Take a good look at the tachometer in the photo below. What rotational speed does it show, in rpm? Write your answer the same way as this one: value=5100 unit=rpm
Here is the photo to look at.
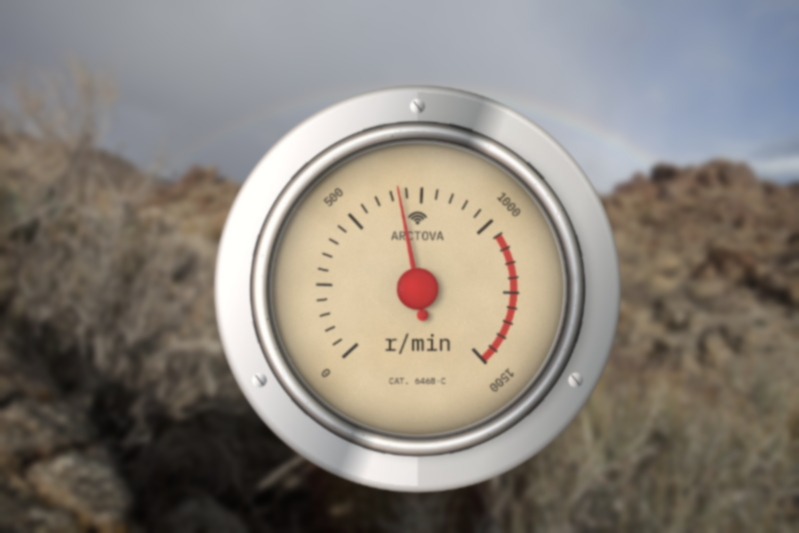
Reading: value=675 unit=rpm
